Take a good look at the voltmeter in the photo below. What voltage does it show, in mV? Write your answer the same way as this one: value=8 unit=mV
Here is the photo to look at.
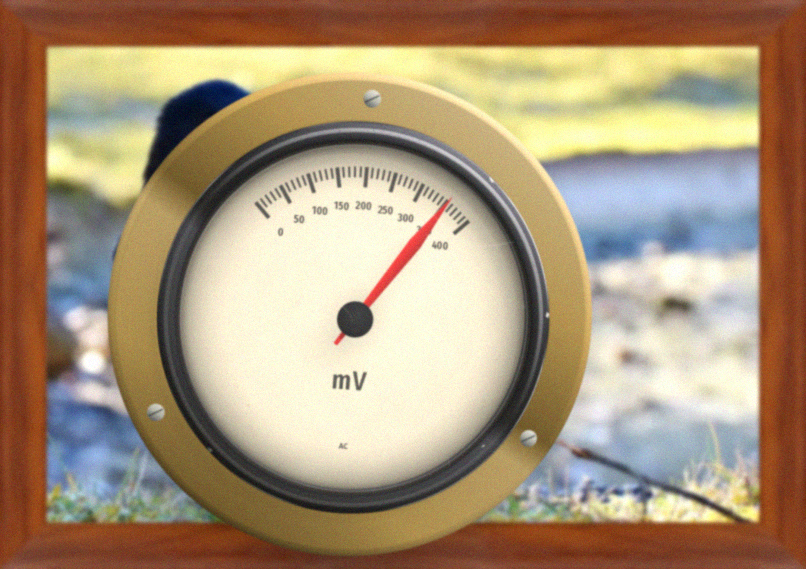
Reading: value=350 unit=mV
